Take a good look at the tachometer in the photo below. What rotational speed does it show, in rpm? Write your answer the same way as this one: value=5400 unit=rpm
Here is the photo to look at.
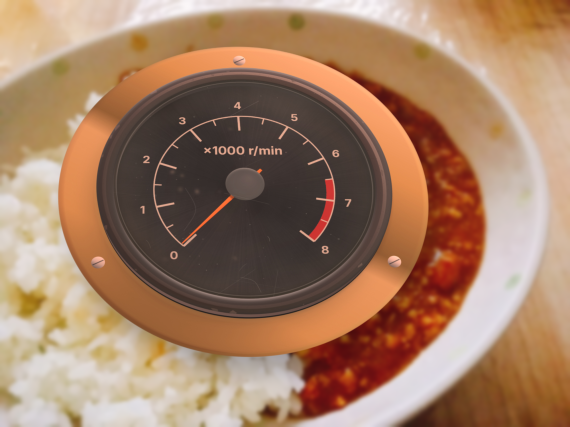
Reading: value=0 unit=rpm
